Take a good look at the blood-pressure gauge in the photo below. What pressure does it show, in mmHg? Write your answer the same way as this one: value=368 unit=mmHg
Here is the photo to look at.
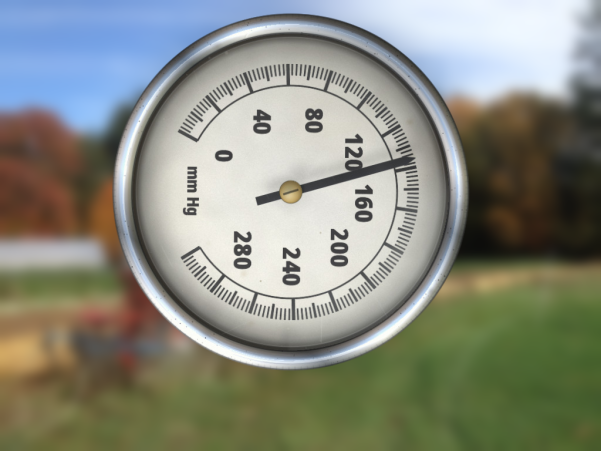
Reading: value=136 unit=mmHg
